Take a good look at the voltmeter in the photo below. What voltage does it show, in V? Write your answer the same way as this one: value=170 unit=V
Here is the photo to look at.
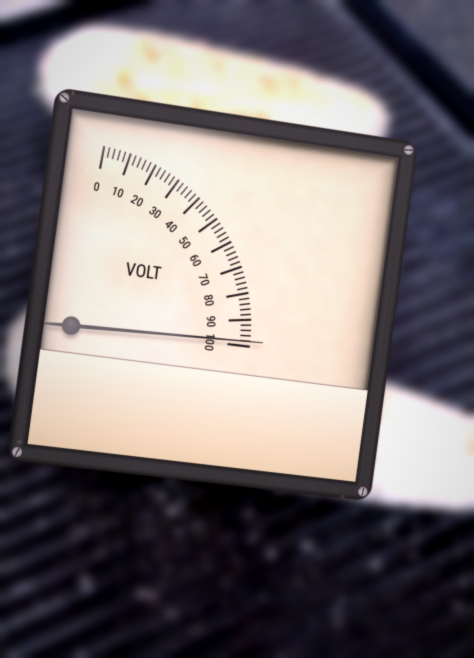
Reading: value=98 unit=V
